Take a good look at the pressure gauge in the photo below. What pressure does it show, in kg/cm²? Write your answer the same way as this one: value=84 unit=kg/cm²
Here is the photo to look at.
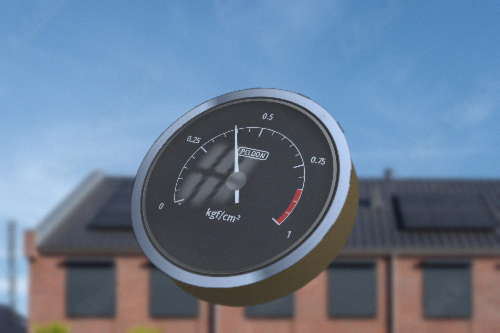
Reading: value=0.4 unit=kg/cm²
